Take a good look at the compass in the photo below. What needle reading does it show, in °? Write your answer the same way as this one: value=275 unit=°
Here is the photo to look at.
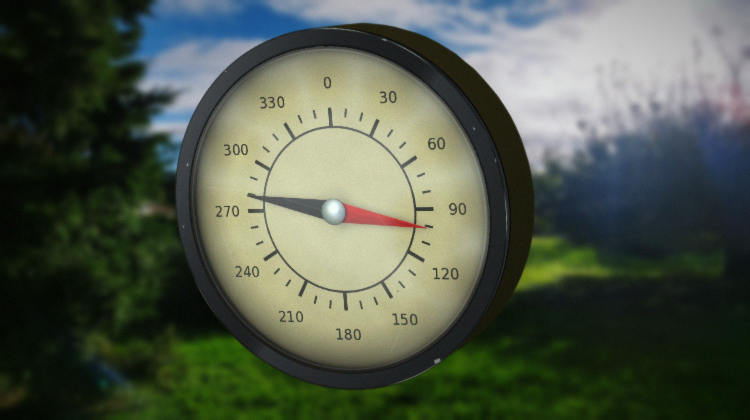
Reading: value=100 unit=°
